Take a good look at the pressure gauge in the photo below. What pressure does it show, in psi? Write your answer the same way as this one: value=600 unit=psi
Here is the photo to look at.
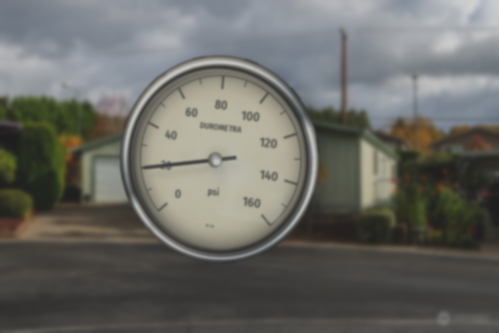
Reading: value=20 unit=psi
